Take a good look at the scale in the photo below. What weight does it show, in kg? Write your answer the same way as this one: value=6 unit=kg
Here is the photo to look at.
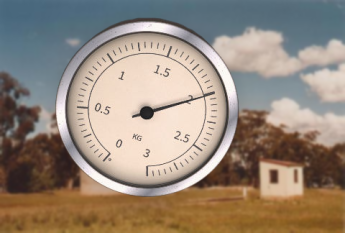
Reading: value=2 unit=kg
